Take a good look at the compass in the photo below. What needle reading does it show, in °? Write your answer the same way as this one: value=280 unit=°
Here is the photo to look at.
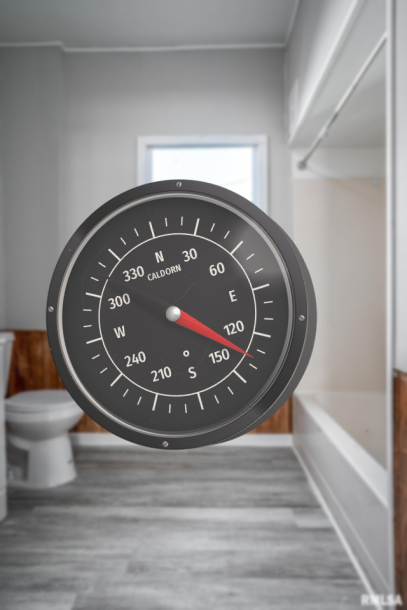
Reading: value=135 unit=°
